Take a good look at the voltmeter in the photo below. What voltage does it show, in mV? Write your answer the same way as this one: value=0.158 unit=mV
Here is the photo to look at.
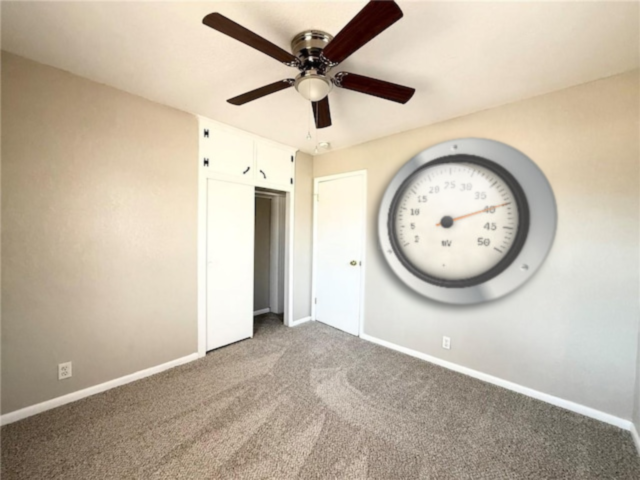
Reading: value=40 unit=mV
